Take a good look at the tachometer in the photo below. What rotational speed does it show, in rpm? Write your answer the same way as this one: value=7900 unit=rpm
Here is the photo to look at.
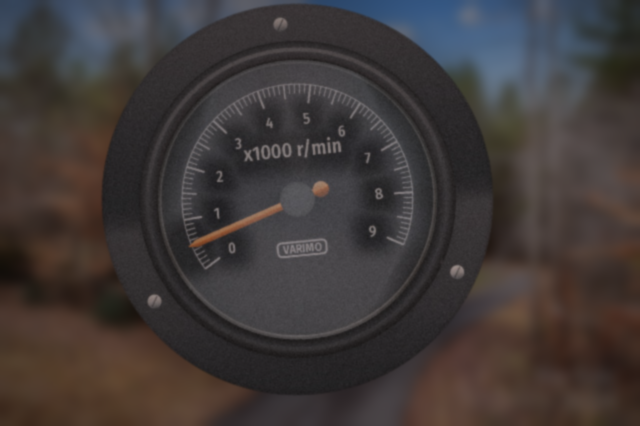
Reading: value=500 unit=rpm
